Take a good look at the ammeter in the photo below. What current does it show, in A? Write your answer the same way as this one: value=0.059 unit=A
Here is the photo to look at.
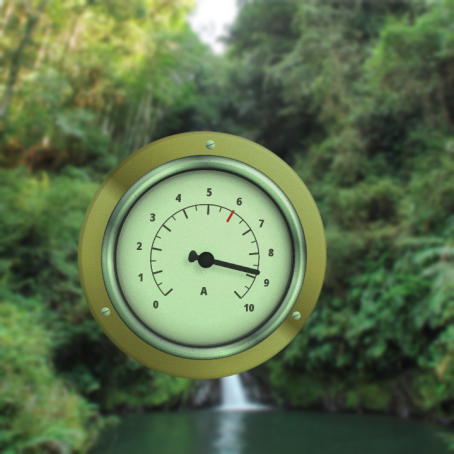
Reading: value=8.75 unit=A
